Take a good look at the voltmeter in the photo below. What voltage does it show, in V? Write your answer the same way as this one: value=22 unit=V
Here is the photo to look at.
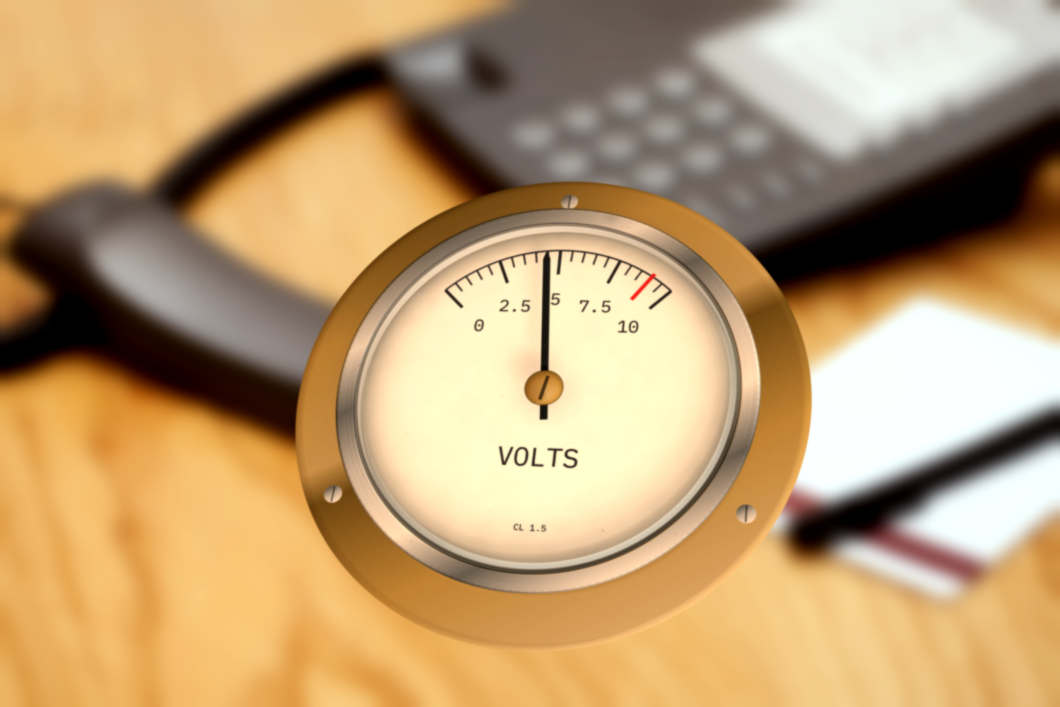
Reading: value=4.5 unit=V
